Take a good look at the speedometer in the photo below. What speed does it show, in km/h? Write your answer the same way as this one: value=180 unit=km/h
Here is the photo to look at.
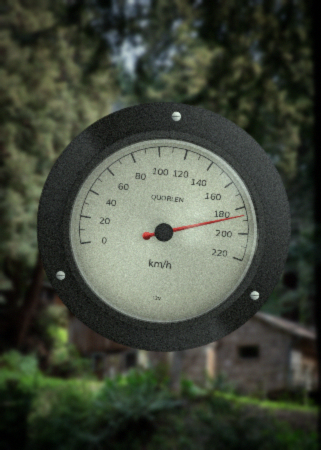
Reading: value=185 unit=km/h
